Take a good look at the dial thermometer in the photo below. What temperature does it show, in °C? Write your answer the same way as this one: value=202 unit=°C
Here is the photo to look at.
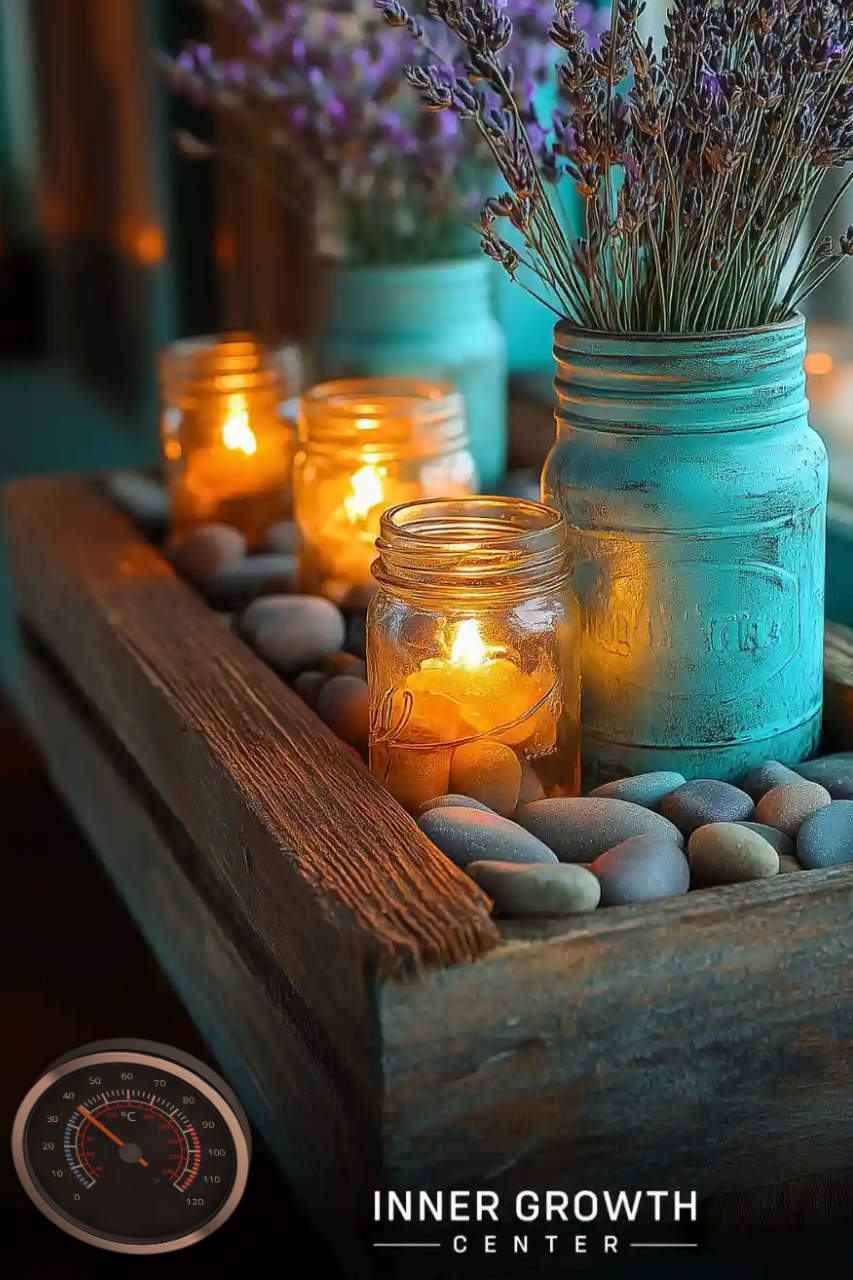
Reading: value=40 unit=°C
